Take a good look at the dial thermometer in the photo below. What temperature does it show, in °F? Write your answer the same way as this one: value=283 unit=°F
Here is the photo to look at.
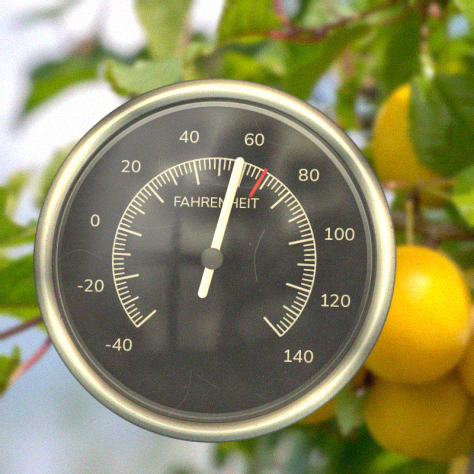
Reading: value=58 unit=°F
